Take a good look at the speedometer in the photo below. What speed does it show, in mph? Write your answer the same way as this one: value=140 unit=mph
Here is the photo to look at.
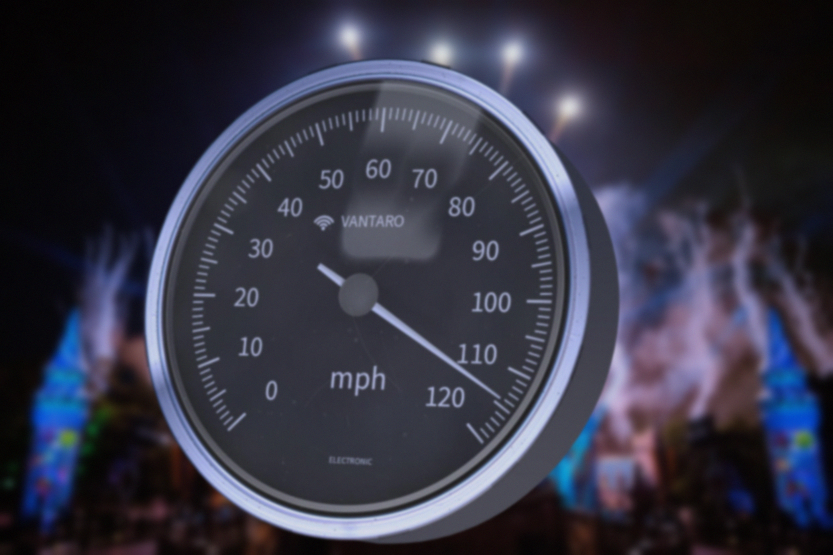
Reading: value=114 unit=mph
